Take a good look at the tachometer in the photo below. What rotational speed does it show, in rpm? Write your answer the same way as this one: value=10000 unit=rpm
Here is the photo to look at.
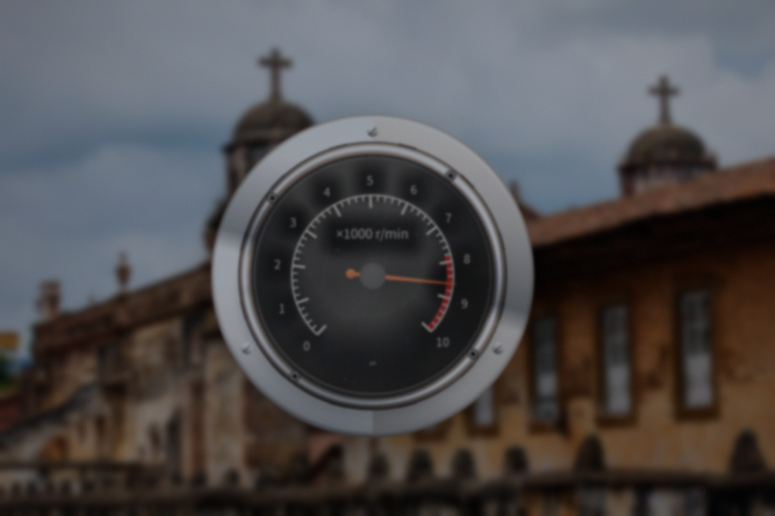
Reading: value=8600 unit=rpm
